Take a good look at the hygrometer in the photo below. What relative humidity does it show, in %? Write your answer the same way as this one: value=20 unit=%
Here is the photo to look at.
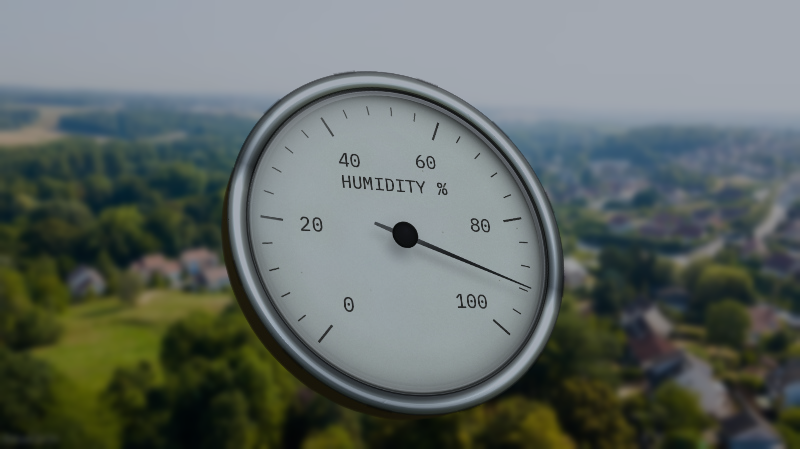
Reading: value=92 unit=%
